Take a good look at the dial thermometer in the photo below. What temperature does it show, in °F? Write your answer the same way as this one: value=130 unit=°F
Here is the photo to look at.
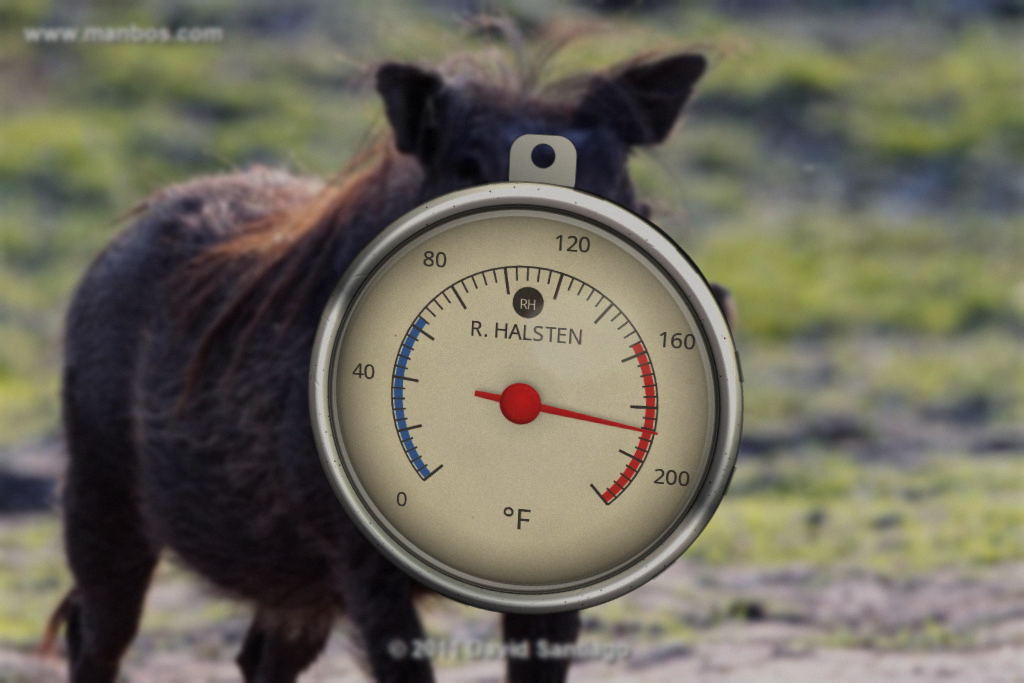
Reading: value=188 unit=°F
